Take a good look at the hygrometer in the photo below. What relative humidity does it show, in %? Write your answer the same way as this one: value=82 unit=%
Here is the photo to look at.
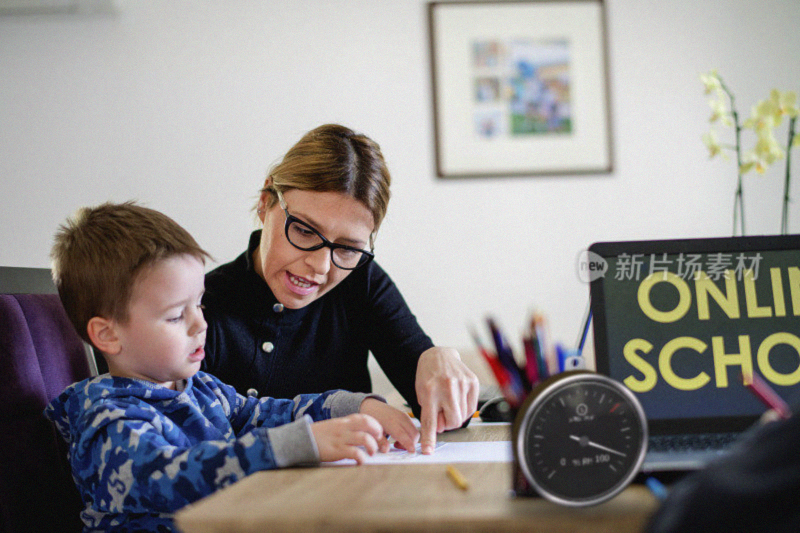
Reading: value=92 unit=%
